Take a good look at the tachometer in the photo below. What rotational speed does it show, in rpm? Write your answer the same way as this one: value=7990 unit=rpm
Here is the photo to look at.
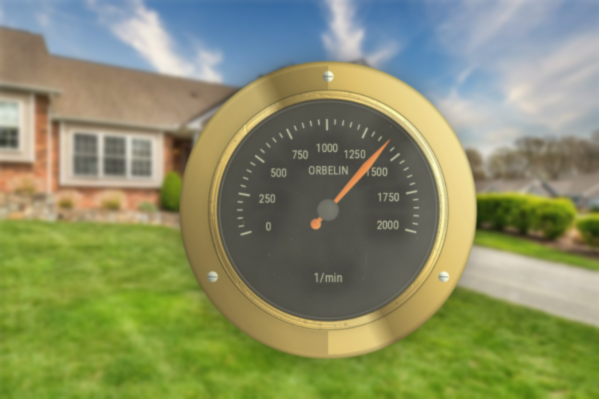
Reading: value=1400 unit=rpm
